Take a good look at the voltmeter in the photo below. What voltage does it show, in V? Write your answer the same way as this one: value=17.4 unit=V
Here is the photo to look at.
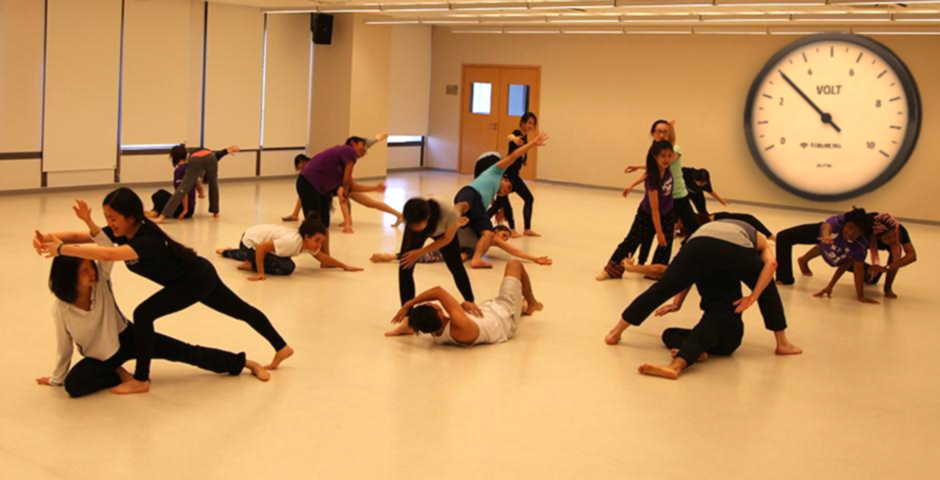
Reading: value=3 unit=V
